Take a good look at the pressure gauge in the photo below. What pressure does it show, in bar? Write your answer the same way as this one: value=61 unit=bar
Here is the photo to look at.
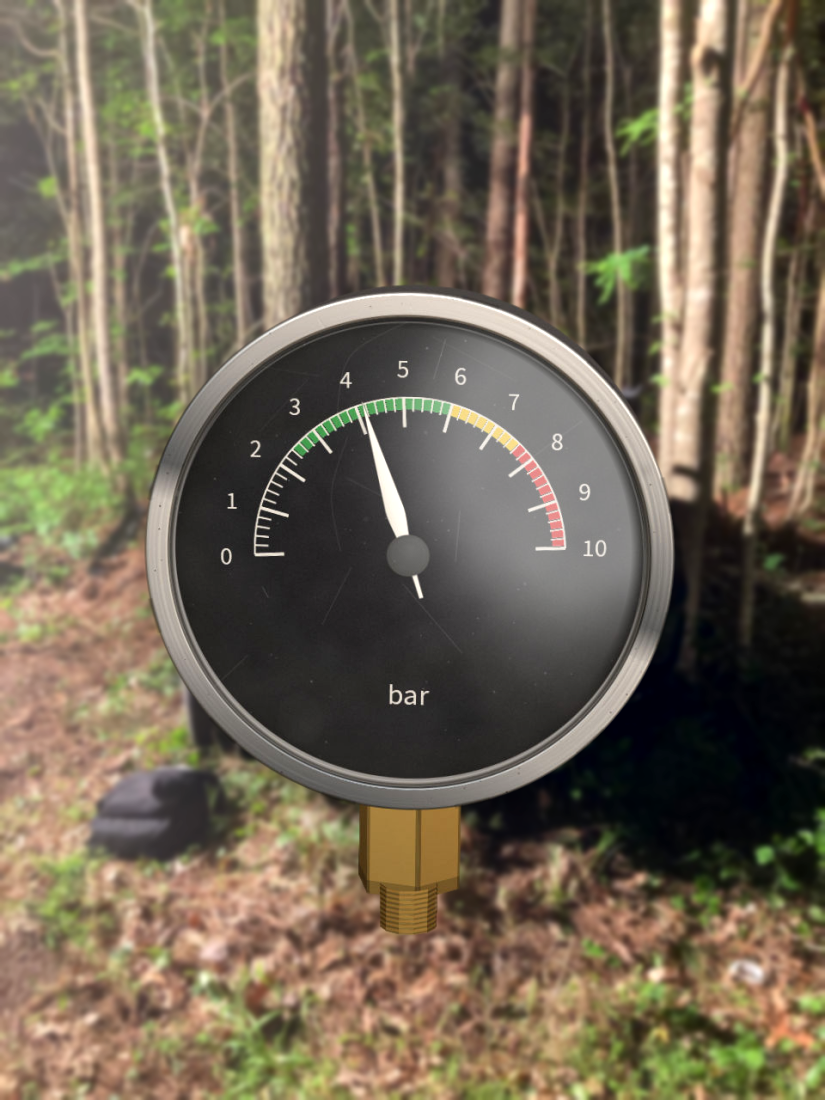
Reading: value=4.2 unit=bar
